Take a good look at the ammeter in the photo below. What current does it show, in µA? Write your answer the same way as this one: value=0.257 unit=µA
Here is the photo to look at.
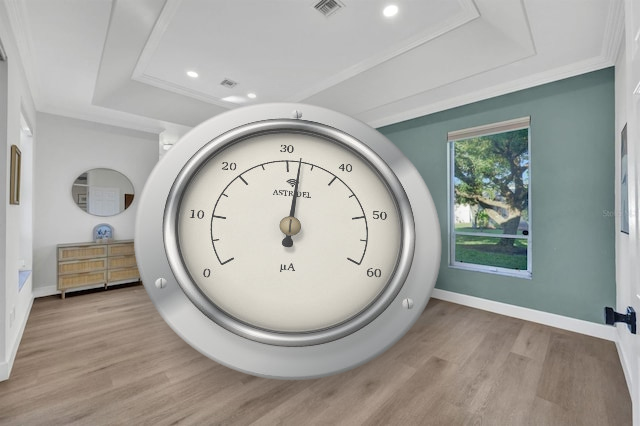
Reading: value=32.5 unit=µA
